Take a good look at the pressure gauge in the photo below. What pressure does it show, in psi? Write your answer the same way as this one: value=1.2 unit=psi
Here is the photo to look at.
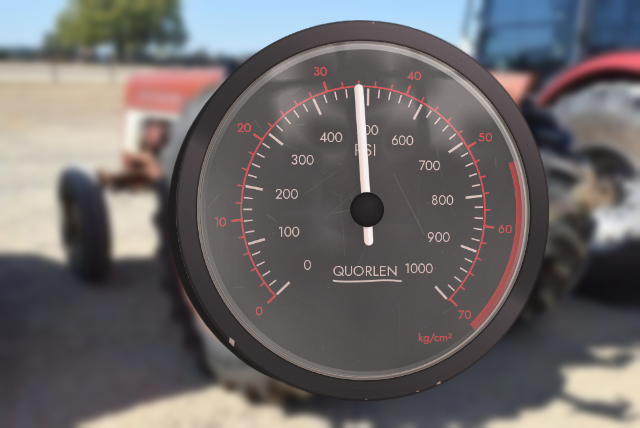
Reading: value=480 unit=psi
